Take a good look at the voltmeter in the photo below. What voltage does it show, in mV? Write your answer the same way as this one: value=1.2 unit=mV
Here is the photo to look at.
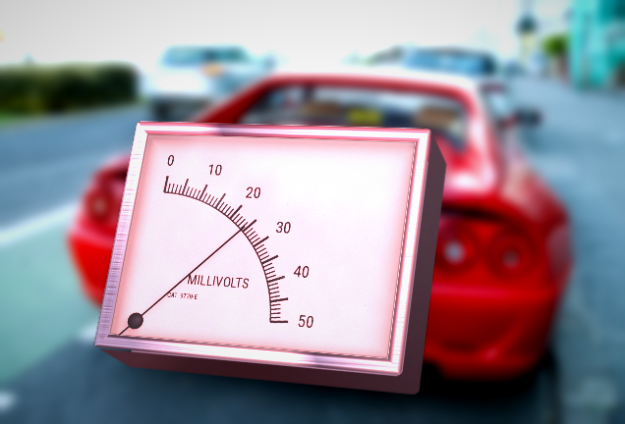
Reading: value=25 unit=mV
